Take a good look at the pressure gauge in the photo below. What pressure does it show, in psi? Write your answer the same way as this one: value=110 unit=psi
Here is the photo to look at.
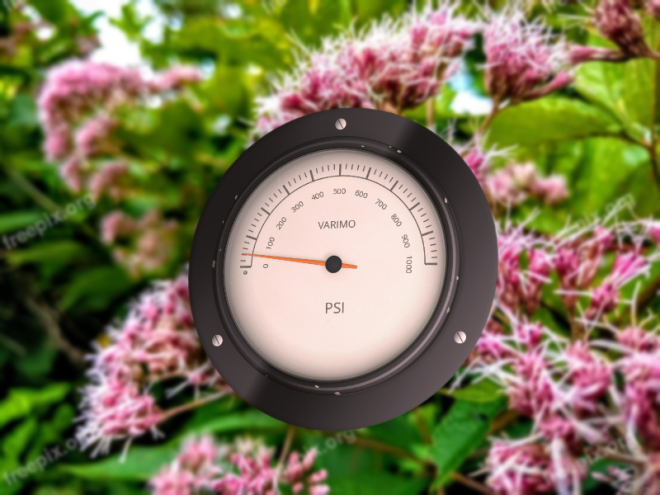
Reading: value=40 unit=psi
